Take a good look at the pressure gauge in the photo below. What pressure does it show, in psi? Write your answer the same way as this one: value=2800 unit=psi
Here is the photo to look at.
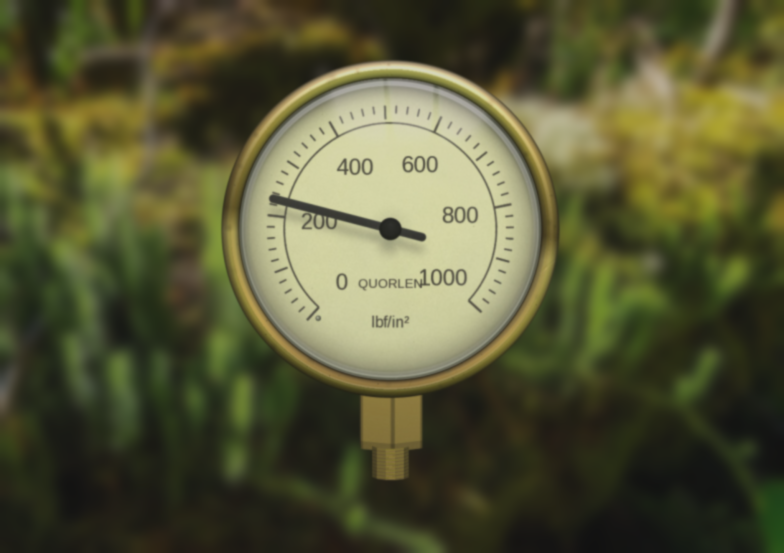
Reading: value=230 unit=psi
